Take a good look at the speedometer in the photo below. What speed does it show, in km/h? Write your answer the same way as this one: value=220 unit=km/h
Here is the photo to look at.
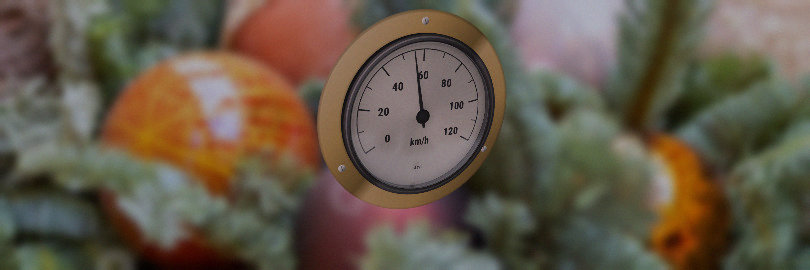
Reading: value=55 unit=km/h
